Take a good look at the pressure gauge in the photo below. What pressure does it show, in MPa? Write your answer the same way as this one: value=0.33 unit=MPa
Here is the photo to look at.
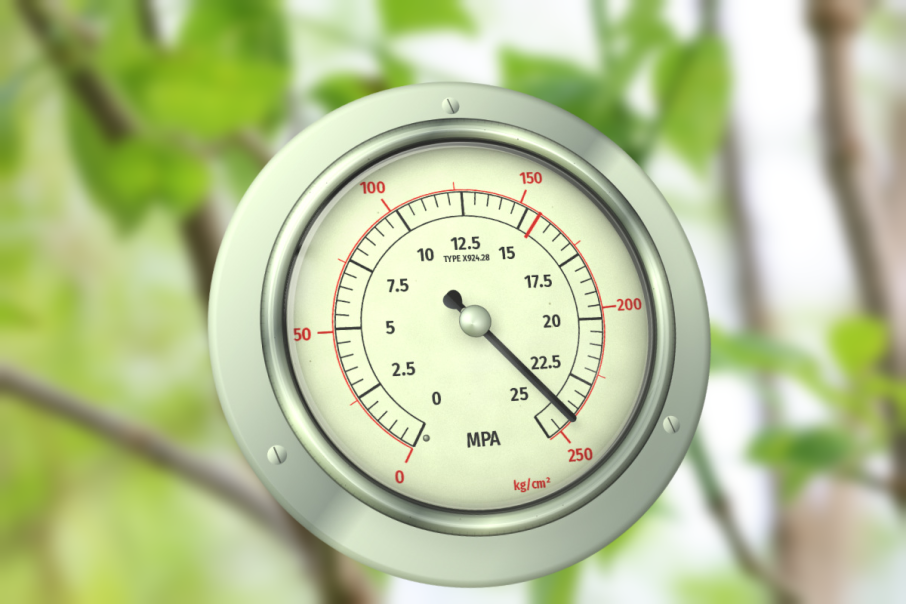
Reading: value=24 unit=MPa
